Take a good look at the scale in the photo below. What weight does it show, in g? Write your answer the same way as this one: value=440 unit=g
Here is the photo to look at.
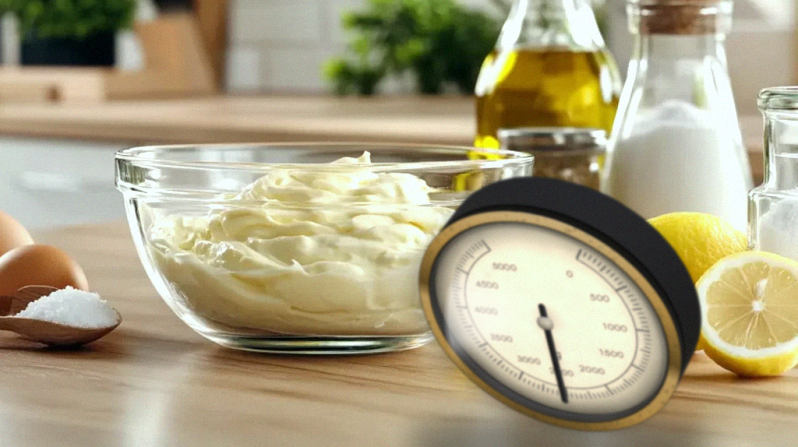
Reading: value=2500 unit=g
